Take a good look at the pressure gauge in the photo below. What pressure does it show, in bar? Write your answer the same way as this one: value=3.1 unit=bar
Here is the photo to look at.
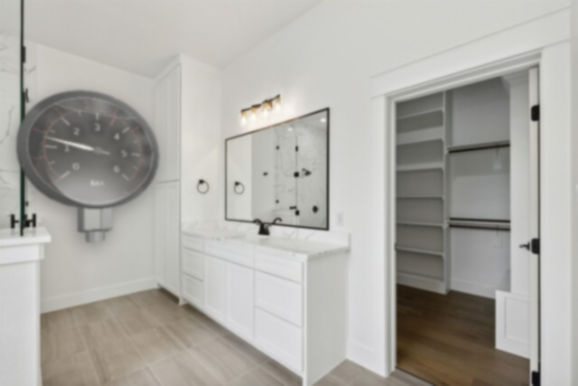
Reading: value=1.25 unit=bar
